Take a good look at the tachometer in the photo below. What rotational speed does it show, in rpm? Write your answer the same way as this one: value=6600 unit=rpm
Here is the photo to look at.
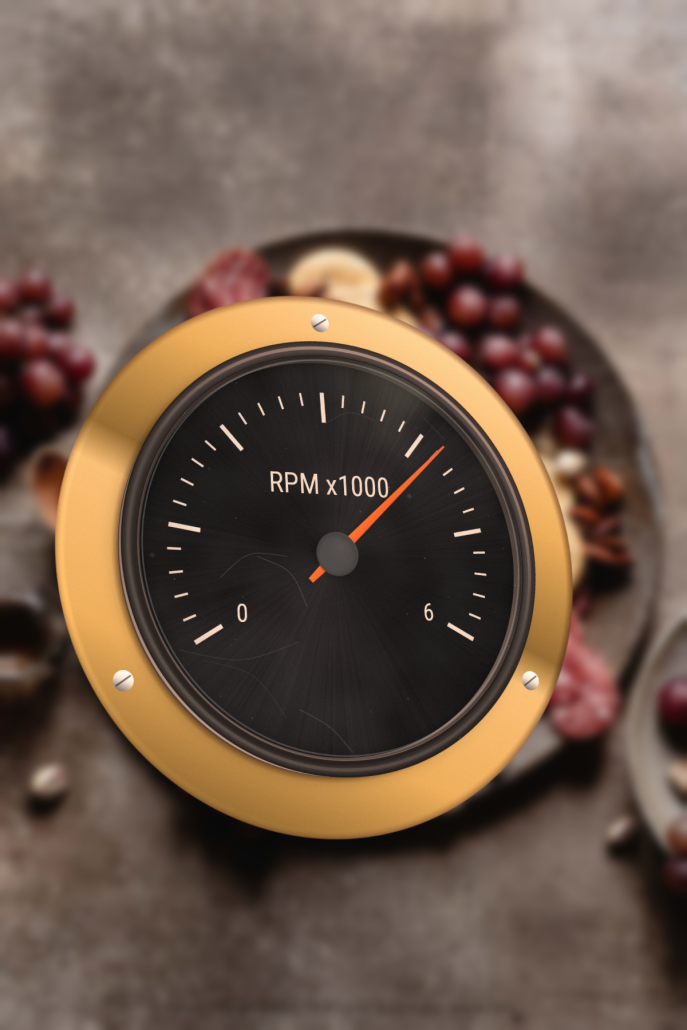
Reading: value=4200 unit=rpm
